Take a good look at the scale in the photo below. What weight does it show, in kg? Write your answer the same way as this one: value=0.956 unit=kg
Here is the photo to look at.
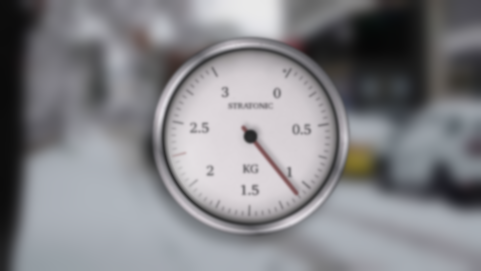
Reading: value=1.1 unit=kg
